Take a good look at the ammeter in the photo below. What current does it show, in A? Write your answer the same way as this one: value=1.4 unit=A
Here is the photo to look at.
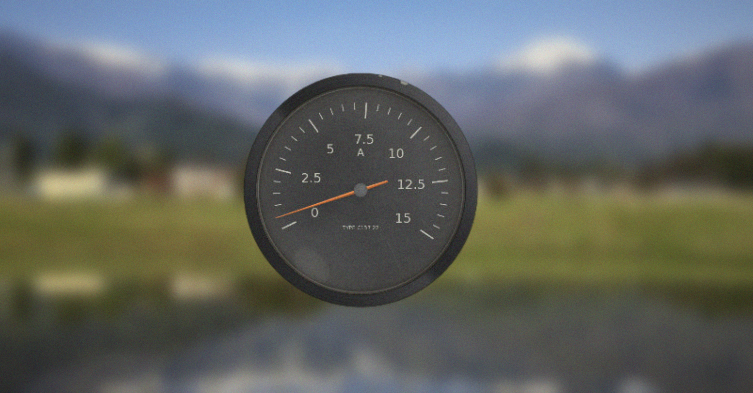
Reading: value=0.5 unit=A
